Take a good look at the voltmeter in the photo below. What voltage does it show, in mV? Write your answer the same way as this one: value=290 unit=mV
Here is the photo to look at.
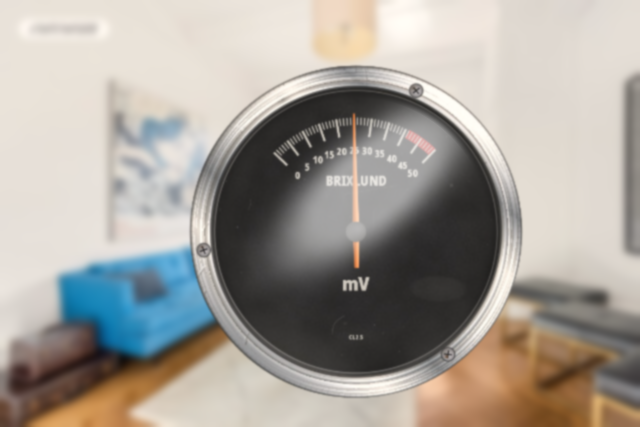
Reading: value=25 unit=mV
